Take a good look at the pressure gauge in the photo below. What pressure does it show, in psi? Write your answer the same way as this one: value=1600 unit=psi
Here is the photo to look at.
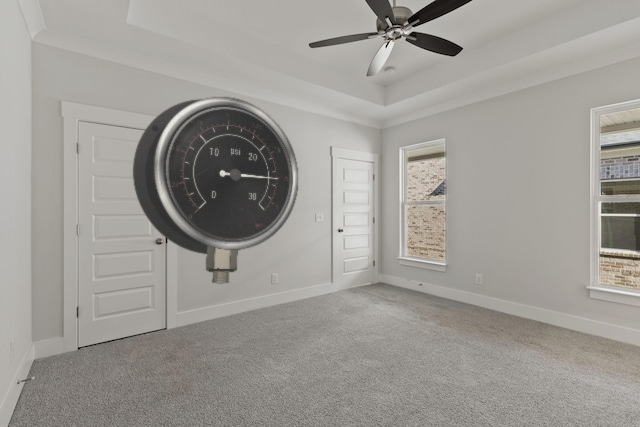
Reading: value=25 unit=psi
